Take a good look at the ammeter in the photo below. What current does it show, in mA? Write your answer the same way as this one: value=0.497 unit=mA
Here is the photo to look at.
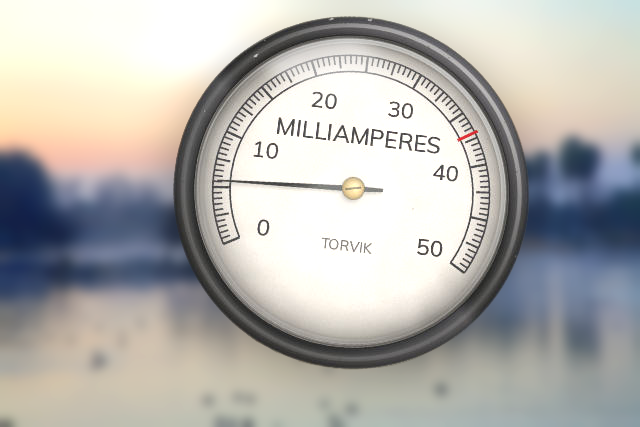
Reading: value=5.5 unit=mA
